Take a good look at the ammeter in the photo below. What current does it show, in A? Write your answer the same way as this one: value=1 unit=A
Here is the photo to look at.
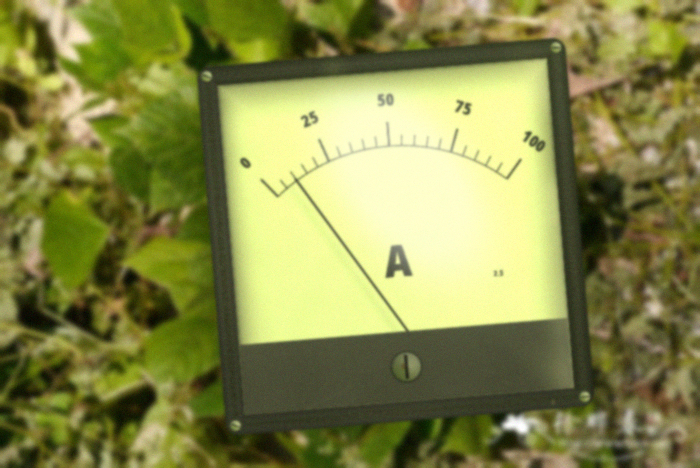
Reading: value=10 unit=A
